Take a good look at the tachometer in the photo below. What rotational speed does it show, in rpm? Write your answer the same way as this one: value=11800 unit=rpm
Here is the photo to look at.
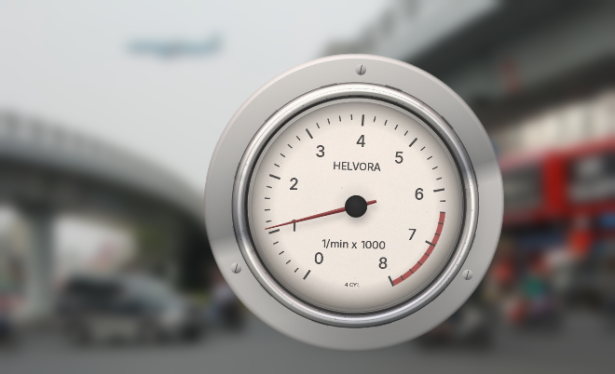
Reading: value=1100 unit=rpm
